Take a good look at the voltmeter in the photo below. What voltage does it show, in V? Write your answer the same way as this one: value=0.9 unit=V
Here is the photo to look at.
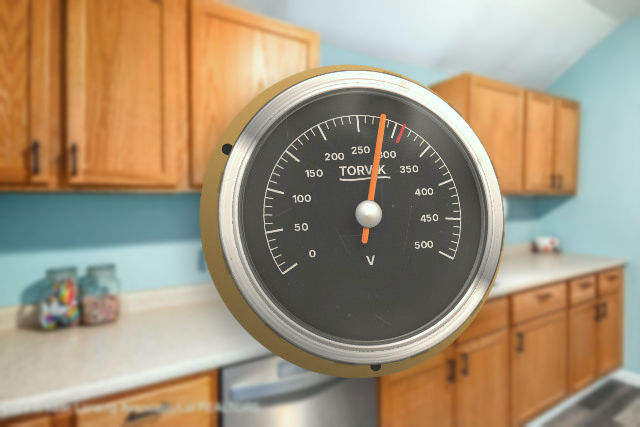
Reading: value=280 unit=V
